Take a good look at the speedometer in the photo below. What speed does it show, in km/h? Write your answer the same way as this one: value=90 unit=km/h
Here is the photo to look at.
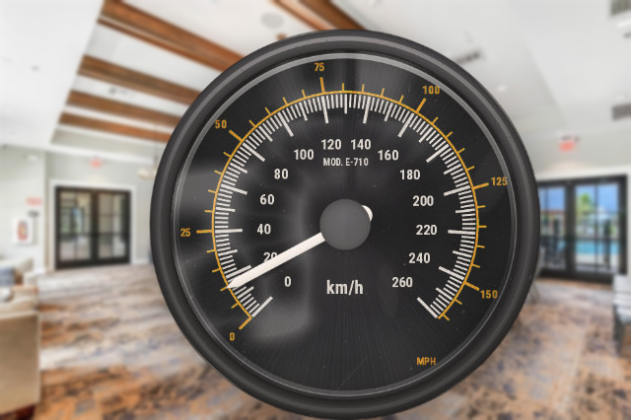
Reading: value=16 unit=km/h
